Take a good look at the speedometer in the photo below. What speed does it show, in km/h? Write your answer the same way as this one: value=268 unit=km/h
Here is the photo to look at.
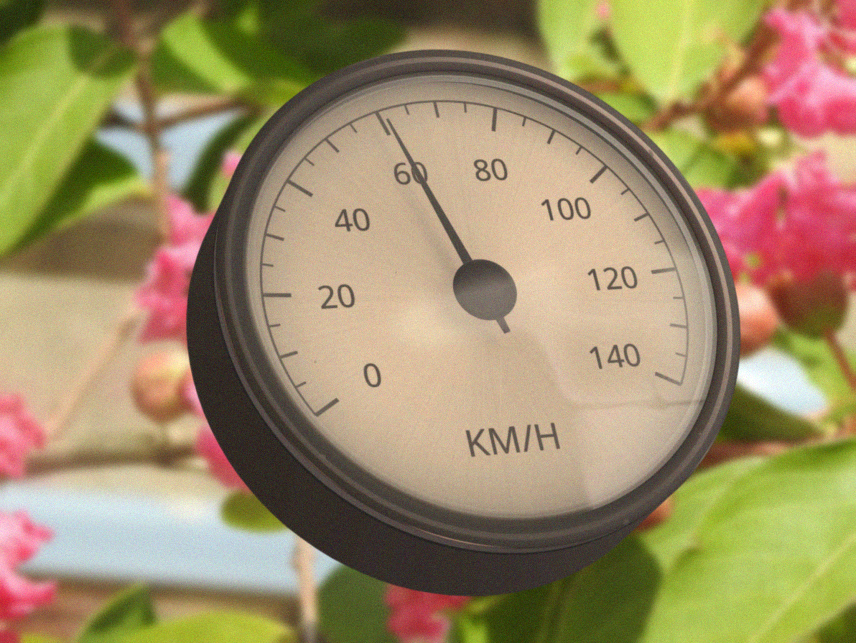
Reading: value=60 unit=km/h
